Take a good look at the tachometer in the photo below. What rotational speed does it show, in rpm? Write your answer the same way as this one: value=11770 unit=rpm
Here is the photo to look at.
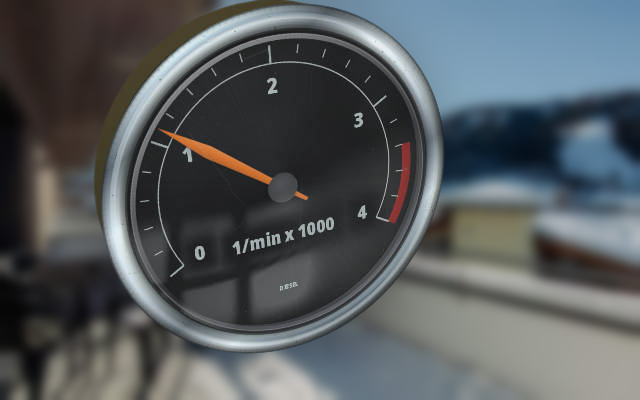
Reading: value=1100 unit=rpm
